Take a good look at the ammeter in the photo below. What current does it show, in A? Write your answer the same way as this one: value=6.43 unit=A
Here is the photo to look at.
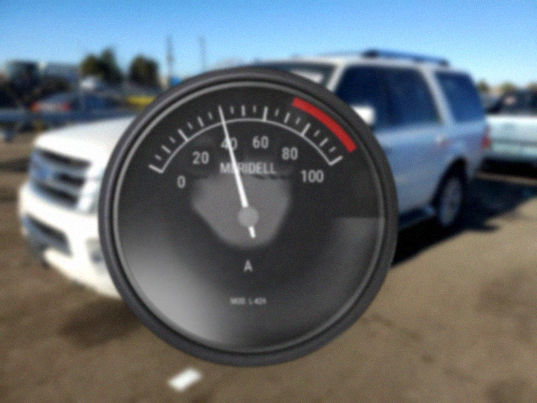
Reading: value=40 unit=A
